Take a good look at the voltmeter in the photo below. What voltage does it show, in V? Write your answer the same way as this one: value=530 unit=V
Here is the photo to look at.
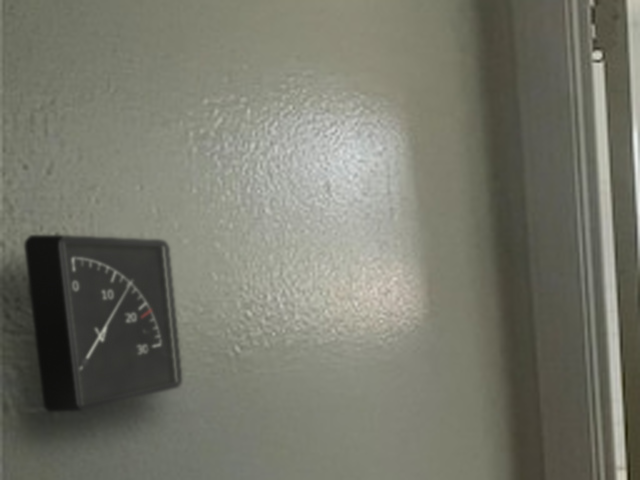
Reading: value=14 unit=V
